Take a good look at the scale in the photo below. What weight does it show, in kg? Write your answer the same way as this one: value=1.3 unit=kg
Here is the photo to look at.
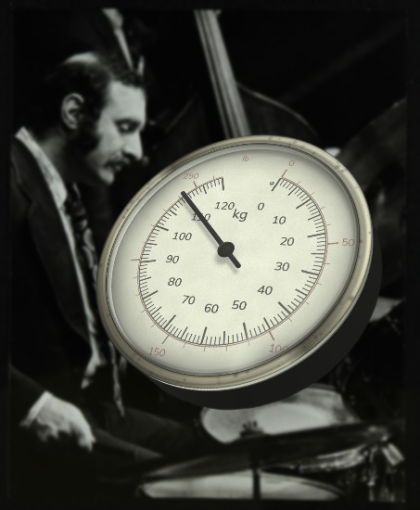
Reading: value=110 unit=kg
